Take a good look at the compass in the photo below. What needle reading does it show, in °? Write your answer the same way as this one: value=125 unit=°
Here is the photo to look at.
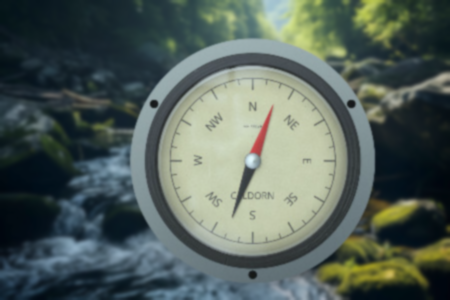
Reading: value=20 unit=°
